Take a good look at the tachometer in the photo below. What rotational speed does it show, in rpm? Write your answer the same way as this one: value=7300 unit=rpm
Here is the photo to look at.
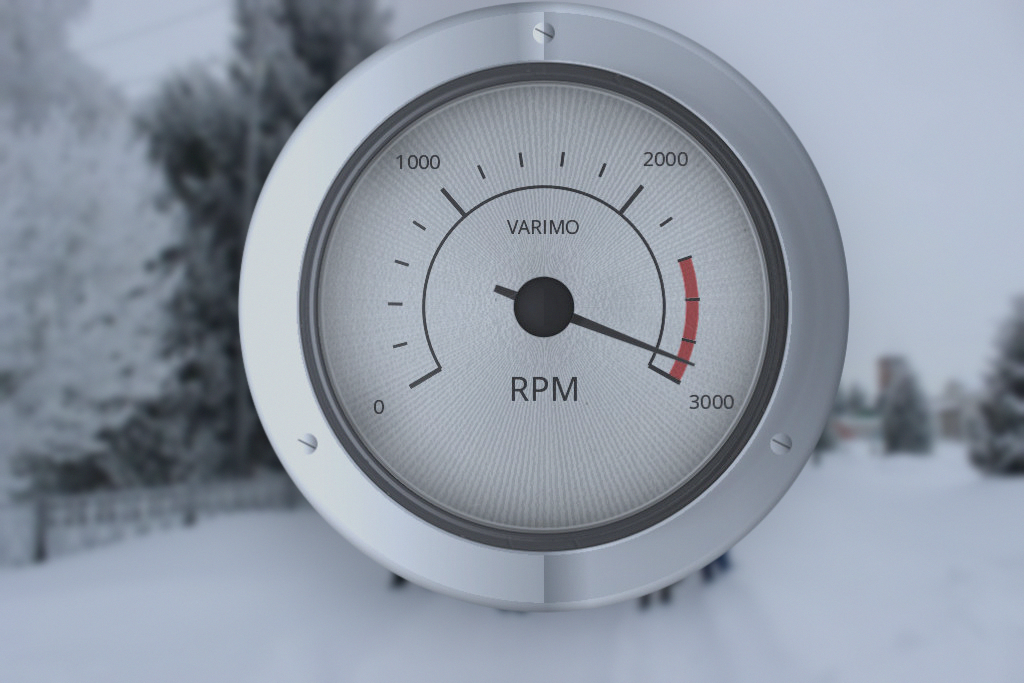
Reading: value=2900 unit=rpm
